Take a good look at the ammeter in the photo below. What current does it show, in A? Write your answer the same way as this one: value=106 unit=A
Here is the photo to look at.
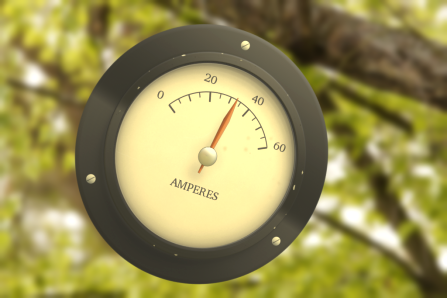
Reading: value=32.5 unit=A
